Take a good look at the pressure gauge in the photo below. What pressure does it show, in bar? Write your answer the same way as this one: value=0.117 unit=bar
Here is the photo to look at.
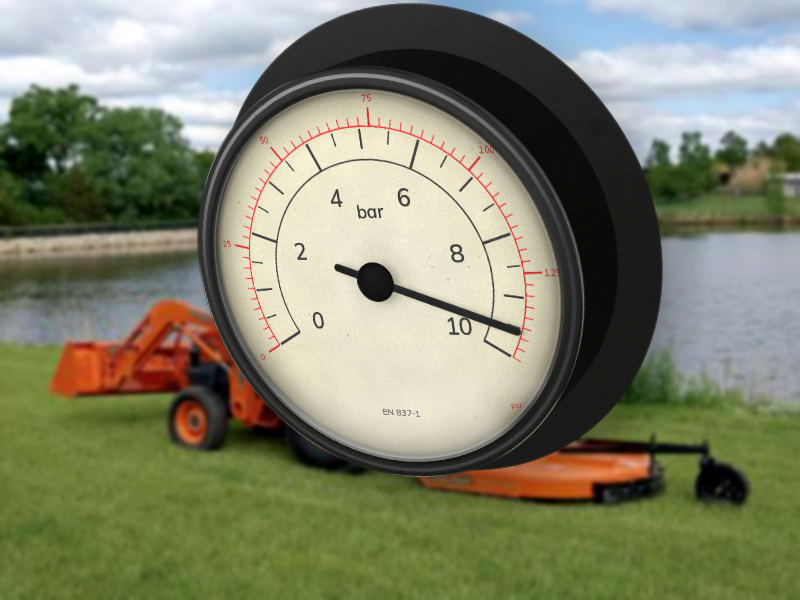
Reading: value=9.5 unit=bar
